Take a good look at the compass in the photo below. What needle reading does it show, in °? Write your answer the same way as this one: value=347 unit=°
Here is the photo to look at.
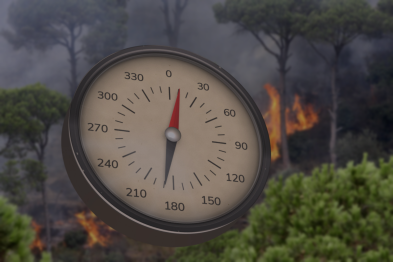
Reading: value=10 unit=°
